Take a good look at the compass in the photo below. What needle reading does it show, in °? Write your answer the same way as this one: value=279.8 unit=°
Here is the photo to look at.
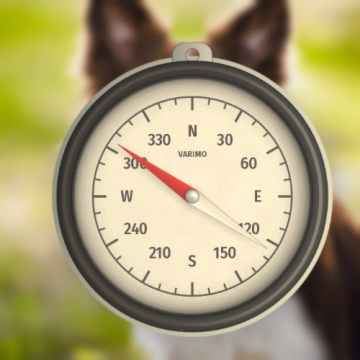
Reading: value=305 unit=°
